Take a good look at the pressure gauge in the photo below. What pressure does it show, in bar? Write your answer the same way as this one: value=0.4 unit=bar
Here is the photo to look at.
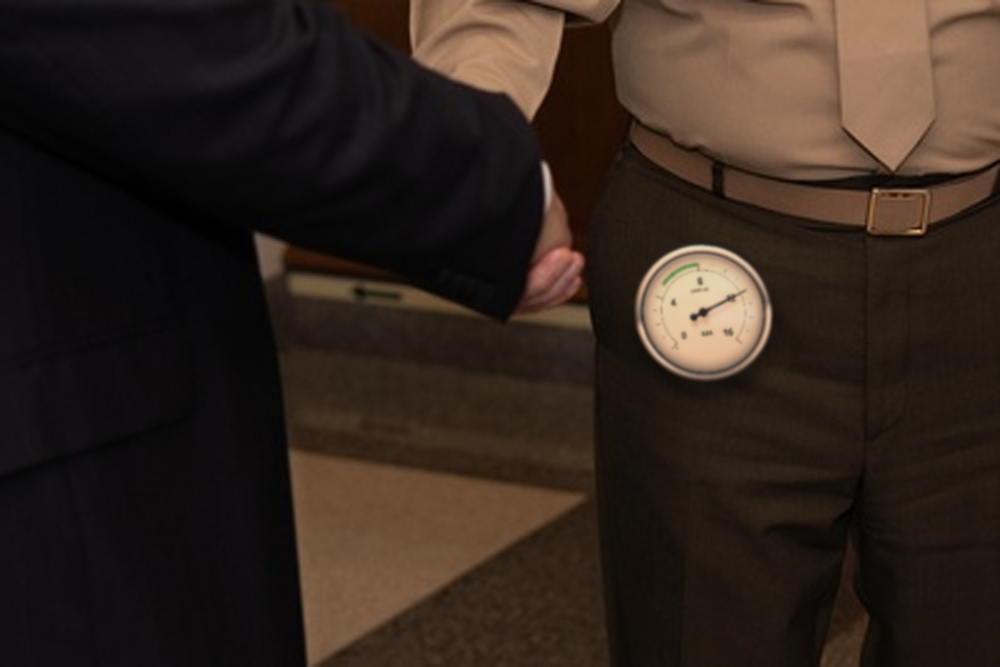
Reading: value=12 unit=bar
